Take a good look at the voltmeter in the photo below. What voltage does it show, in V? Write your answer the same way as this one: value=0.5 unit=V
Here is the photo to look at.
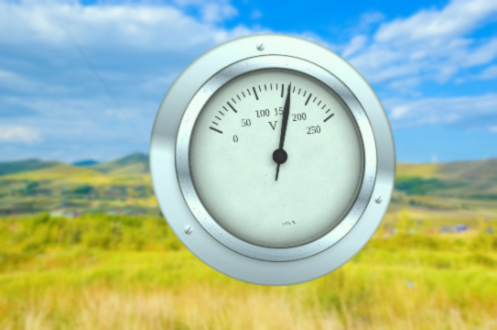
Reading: value=160 unit=V
